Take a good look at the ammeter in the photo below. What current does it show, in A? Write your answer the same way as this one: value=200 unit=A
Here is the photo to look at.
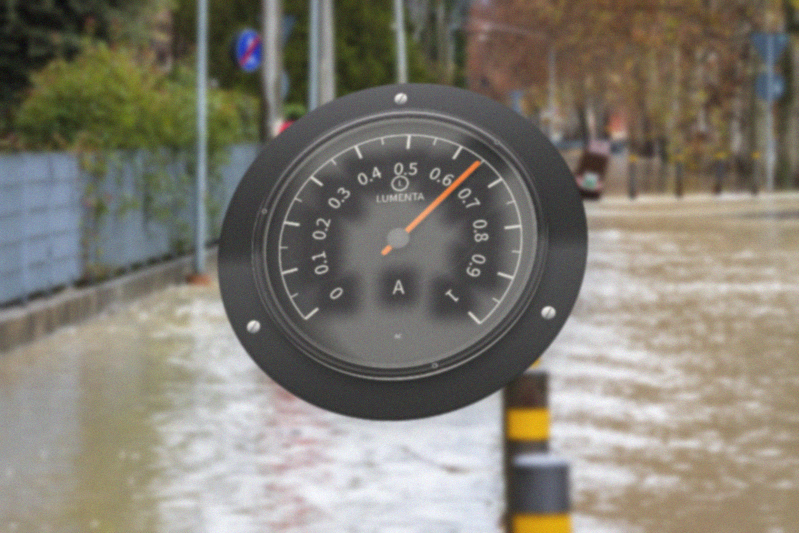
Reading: value=0.65 unit=A
